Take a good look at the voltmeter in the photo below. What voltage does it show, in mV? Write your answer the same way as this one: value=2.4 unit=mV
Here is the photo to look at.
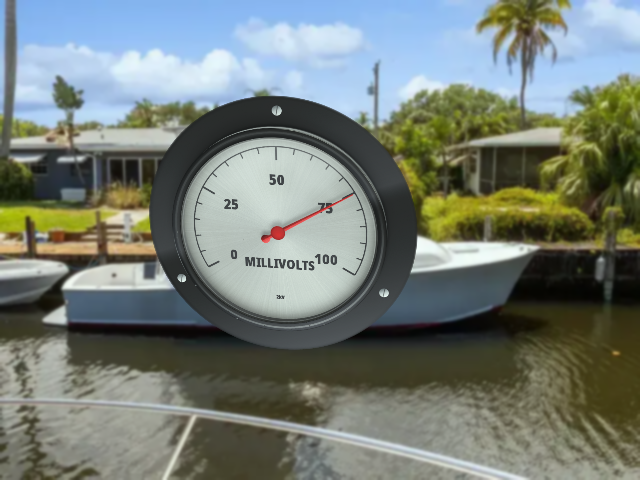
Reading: value=75 unit=mV
